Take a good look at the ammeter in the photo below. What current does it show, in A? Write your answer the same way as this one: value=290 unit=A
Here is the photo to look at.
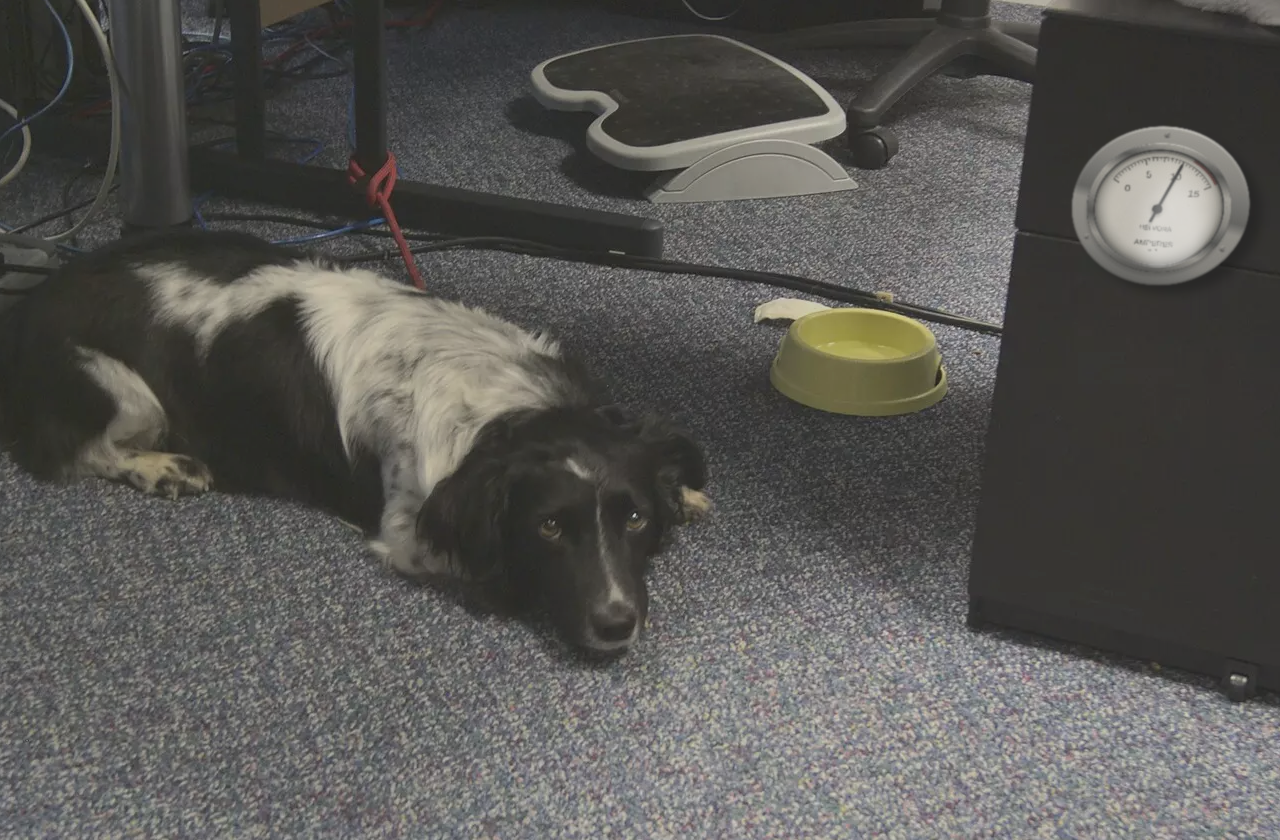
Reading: value=10 unit=A
